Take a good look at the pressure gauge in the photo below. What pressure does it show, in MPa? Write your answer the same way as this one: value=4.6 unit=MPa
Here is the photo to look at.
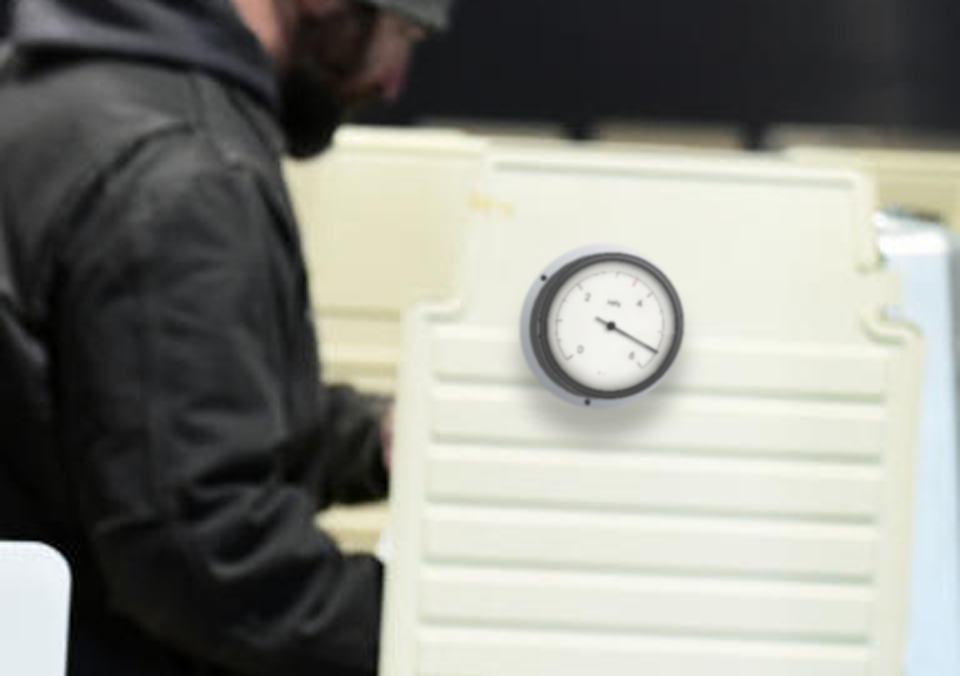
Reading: value=5.5 unit=MPa
